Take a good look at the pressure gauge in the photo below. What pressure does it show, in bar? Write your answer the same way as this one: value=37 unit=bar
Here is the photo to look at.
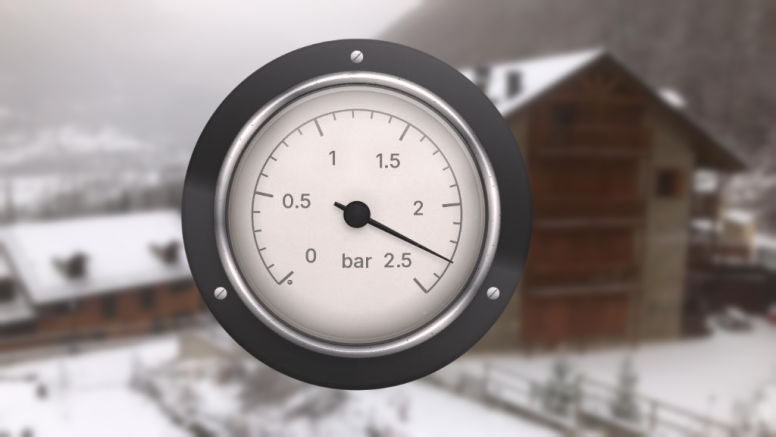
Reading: value=2.3 unit=bar
